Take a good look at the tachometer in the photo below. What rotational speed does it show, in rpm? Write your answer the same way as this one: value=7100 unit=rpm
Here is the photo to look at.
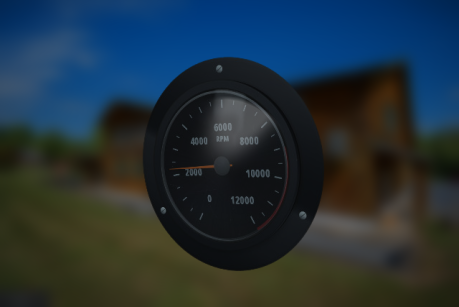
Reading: value=2250 unit=rpm
